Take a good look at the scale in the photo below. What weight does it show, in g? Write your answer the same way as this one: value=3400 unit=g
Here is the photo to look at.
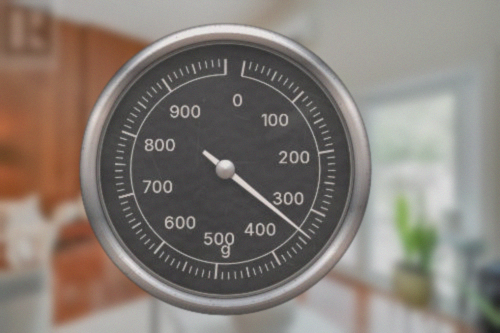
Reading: value=340 unit=g
